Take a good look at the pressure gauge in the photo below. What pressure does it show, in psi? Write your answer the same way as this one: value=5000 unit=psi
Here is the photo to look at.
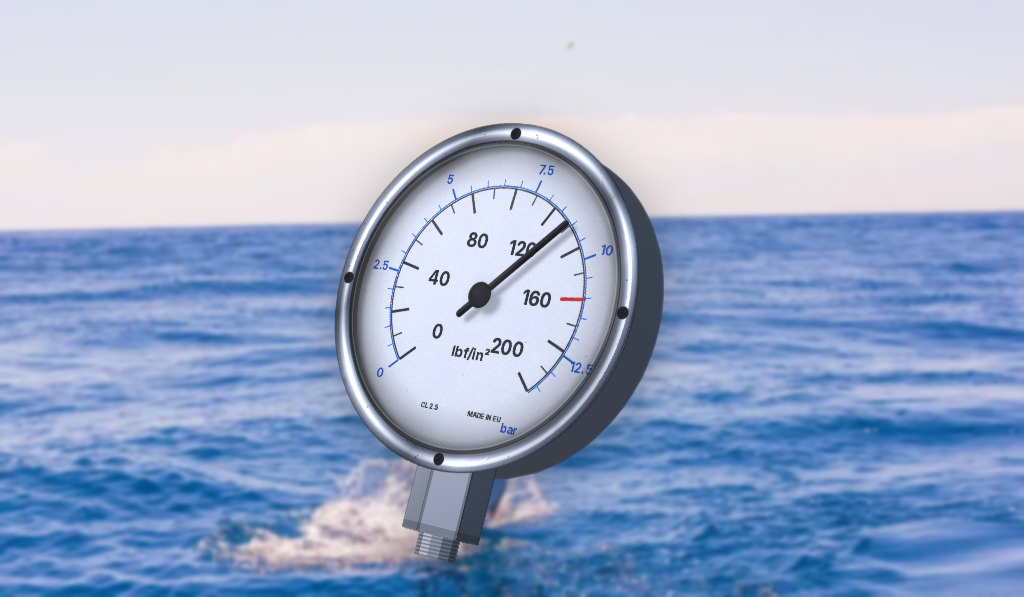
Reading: value=130 unit=psi
